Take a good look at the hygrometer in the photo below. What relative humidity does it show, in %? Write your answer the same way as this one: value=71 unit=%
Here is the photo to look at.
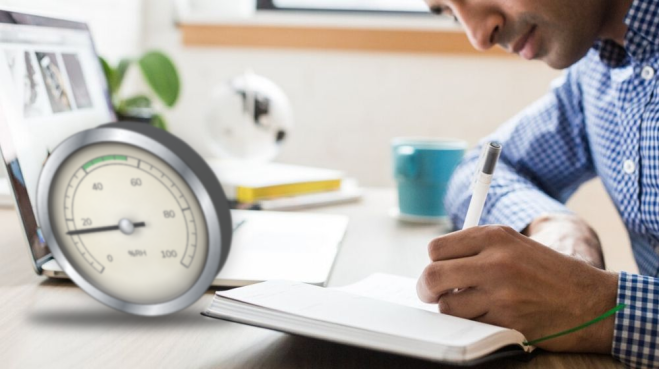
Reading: value=16 unit=%
